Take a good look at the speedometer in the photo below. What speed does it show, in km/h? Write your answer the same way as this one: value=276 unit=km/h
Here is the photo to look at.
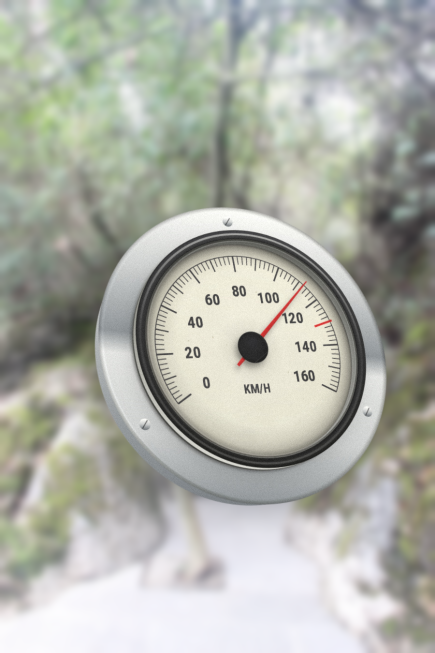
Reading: value=112 unit=km/h
